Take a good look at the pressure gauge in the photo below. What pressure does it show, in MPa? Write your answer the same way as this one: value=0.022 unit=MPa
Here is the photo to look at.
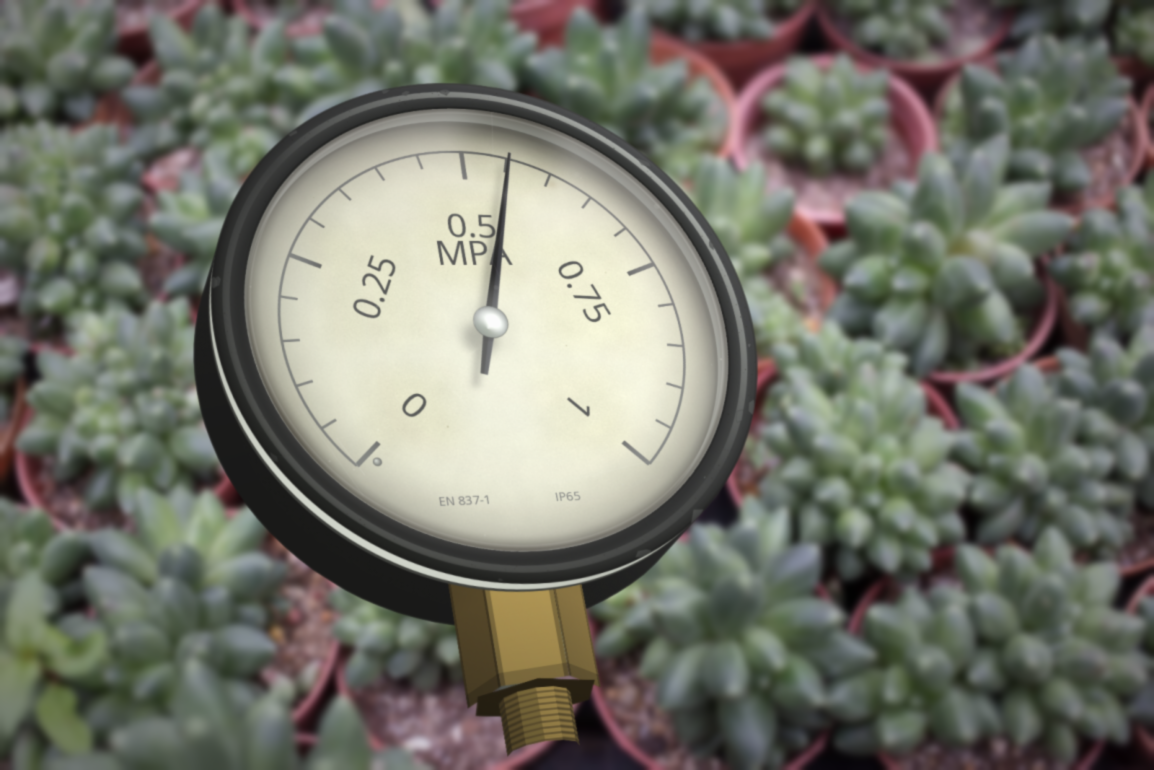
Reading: value=0.55 unit=MPa
